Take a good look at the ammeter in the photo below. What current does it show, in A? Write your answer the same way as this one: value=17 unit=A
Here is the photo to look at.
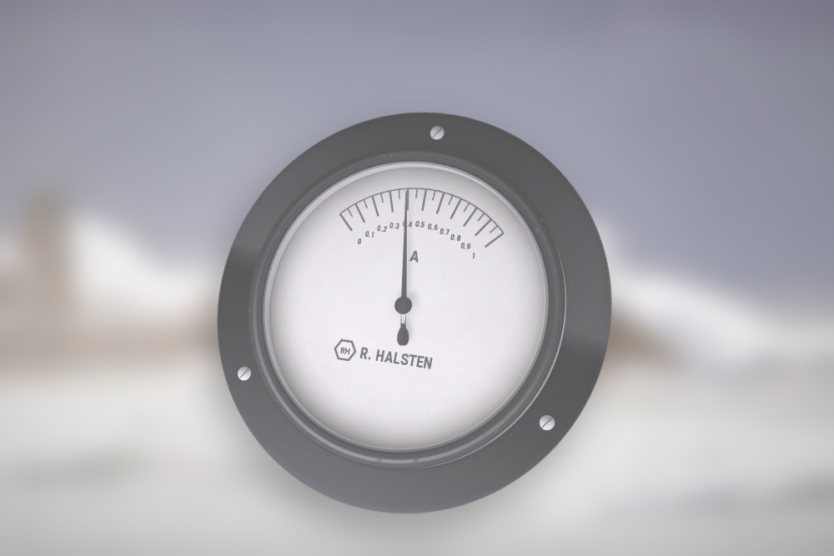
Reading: value=0.4 unit=A
